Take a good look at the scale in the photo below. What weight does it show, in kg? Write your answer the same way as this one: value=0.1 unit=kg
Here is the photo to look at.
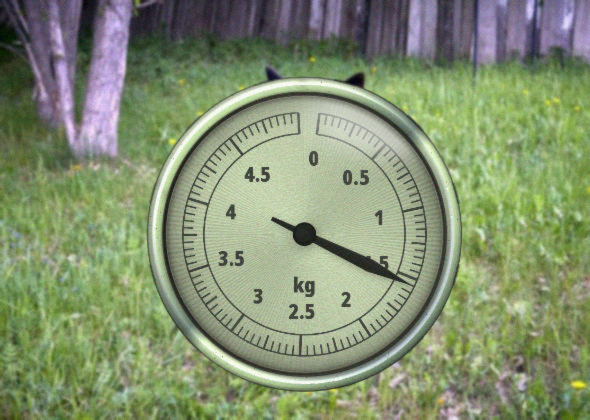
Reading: value=1.55 unit=kg
